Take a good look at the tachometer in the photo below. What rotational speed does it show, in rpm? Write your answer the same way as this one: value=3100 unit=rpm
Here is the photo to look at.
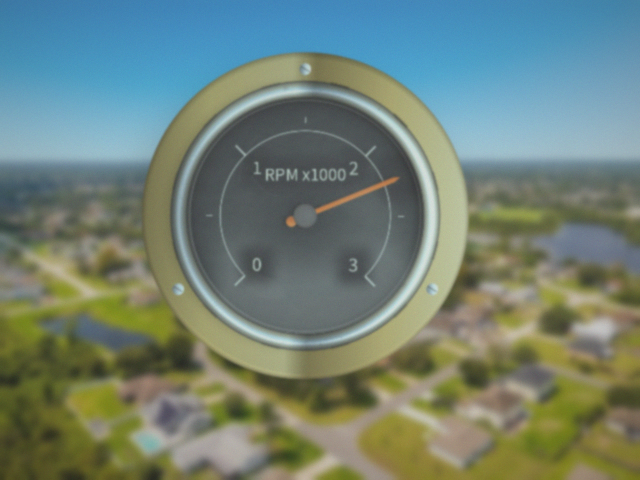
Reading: value=2250 unit=rpm
